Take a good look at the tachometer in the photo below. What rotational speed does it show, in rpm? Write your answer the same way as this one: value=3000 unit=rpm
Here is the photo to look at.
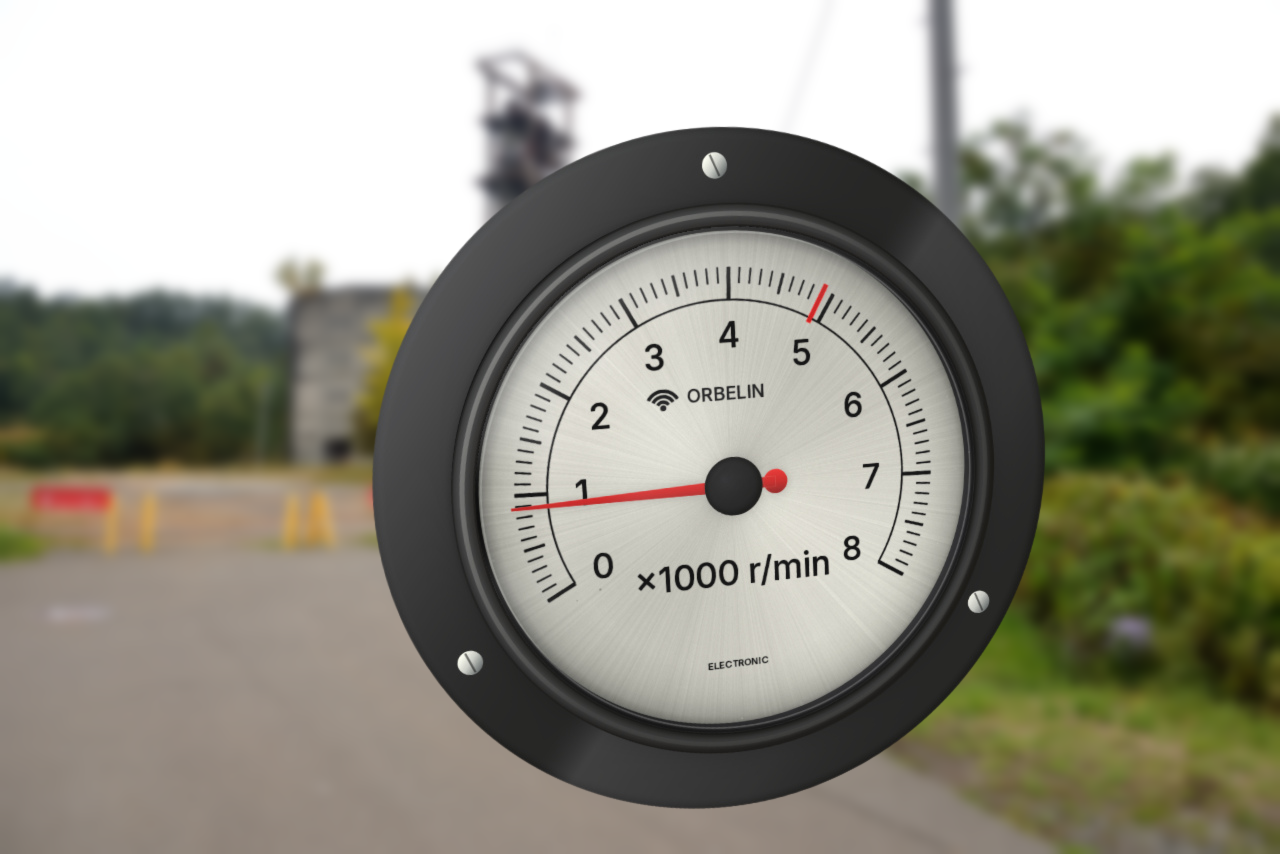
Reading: value=900 unit=rpm
